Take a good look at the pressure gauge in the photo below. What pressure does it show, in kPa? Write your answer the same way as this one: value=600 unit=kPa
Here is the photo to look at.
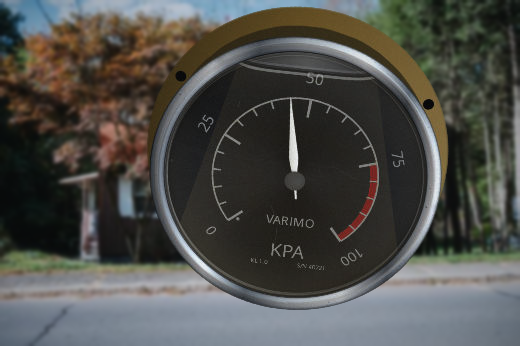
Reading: value=45 unit=kPa
